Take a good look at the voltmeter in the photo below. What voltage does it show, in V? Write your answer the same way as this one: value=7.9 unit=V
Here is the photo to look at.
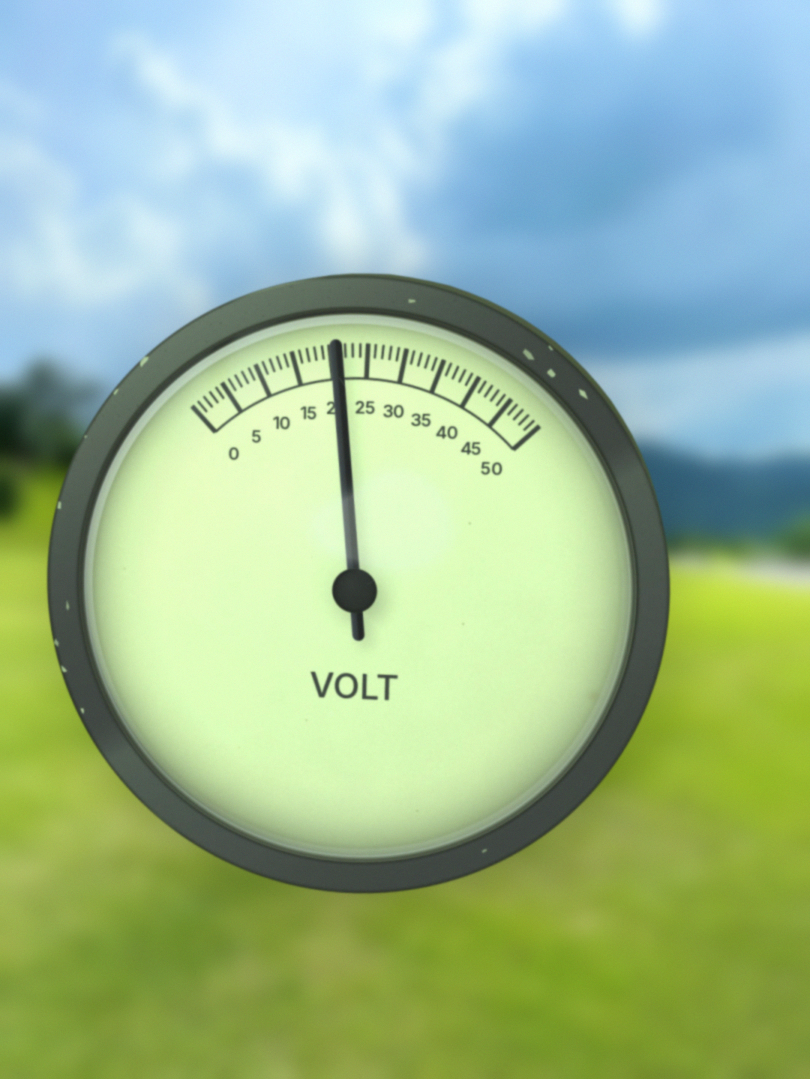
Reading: value=21 unit=V
